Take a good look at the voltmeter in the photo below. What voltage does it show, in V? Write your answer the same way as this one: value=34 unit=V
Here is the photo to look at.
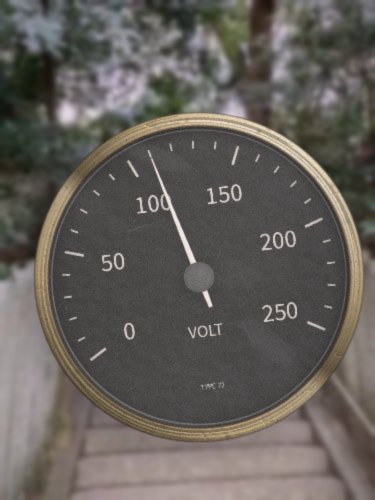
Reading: value=110 unit=V
